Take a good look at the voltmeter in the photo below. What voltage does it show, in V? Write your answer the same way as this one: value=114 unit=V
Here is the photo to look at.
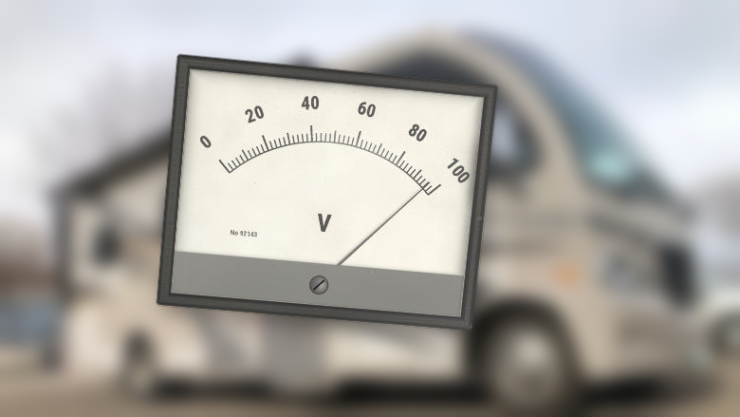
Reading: value=96 unit=V
